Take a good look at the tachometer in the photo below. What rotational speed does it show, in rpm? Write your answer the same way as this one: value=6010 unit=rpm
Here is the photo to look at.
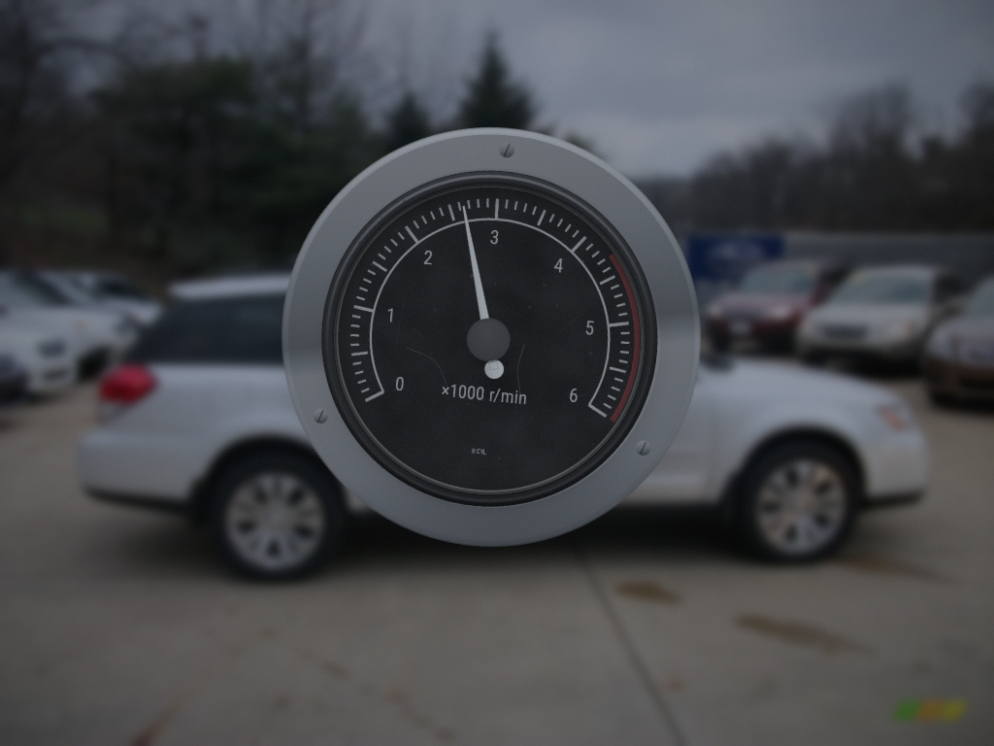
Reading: value=2650 unit=rpm
